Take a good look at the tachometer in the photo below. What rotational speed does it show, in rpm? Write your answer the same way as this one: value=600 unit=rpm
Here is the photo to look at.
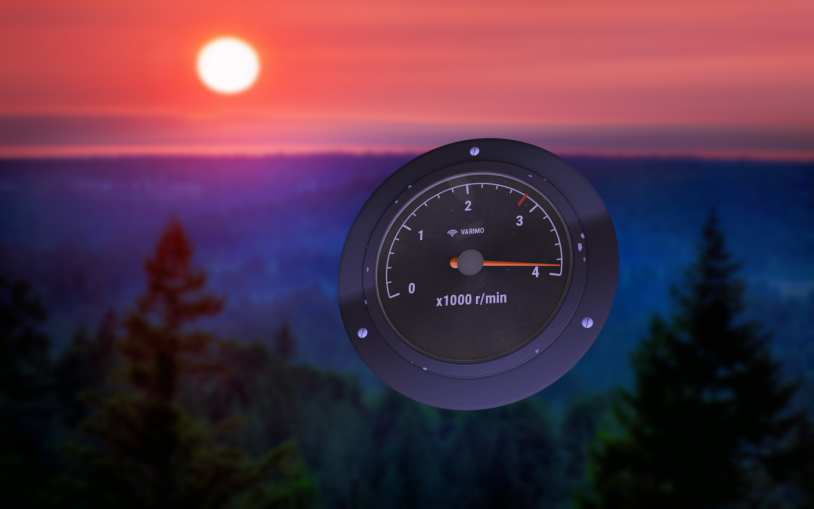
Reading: value=3900 unit=rpm
